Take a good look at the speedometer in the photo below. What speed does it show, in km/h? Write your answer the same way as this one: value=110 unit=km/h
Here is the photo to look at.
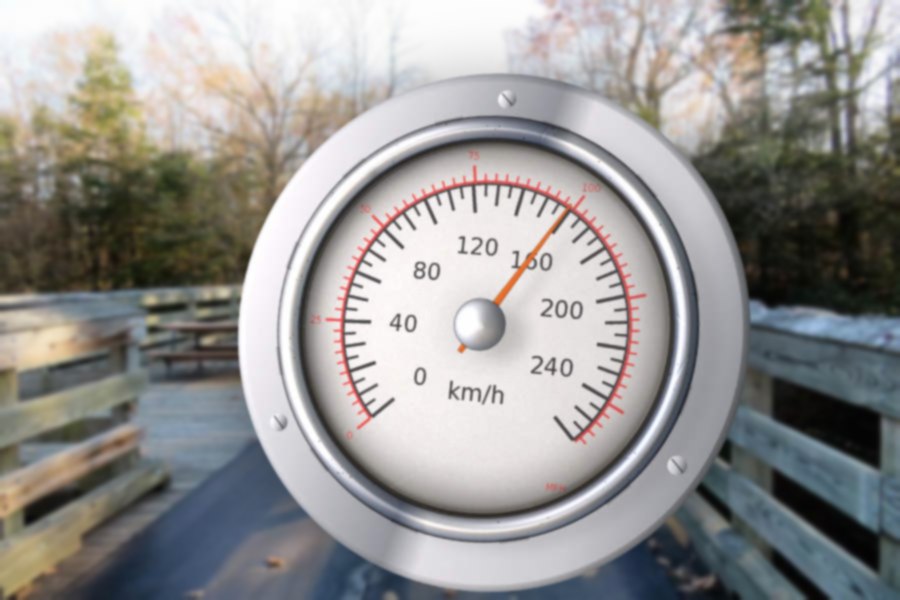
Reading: value=160 unit=km/h
